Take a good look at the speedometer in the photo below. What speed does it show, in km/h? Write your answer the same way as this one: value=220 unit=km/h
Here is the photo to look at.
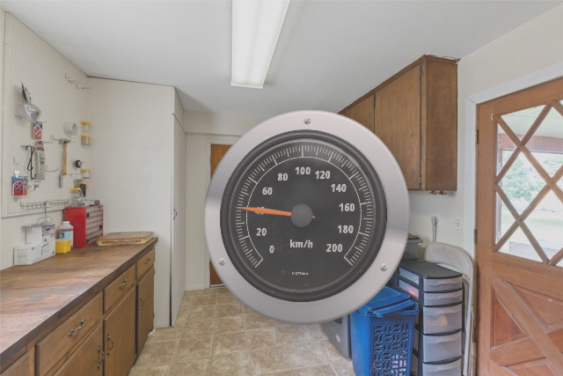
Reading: value=40 unit=km/h
